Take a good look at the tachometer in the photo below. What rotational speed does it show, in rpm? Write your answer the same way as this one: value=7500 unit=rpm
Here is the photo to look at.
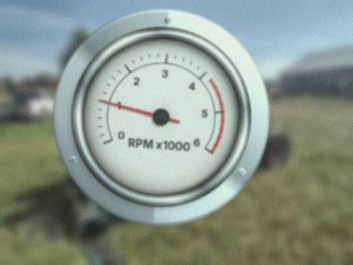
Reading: value=1000 unit=rpm
